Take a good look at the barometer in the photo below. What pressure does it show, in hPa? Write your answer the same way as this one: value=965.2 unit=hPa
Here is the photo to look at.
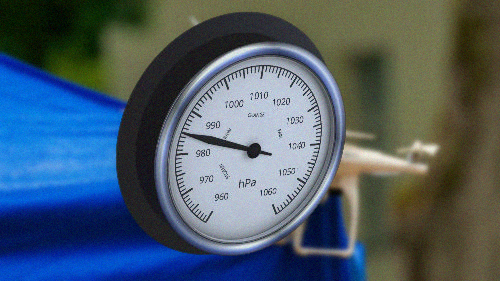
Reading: value=985 unit=hPa
